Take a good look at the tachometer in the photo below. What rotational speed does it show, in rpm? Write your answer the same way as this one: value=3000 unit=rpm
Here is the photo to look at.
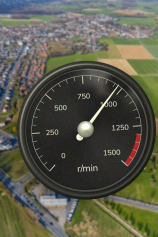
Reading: value=975 unit=rpm
